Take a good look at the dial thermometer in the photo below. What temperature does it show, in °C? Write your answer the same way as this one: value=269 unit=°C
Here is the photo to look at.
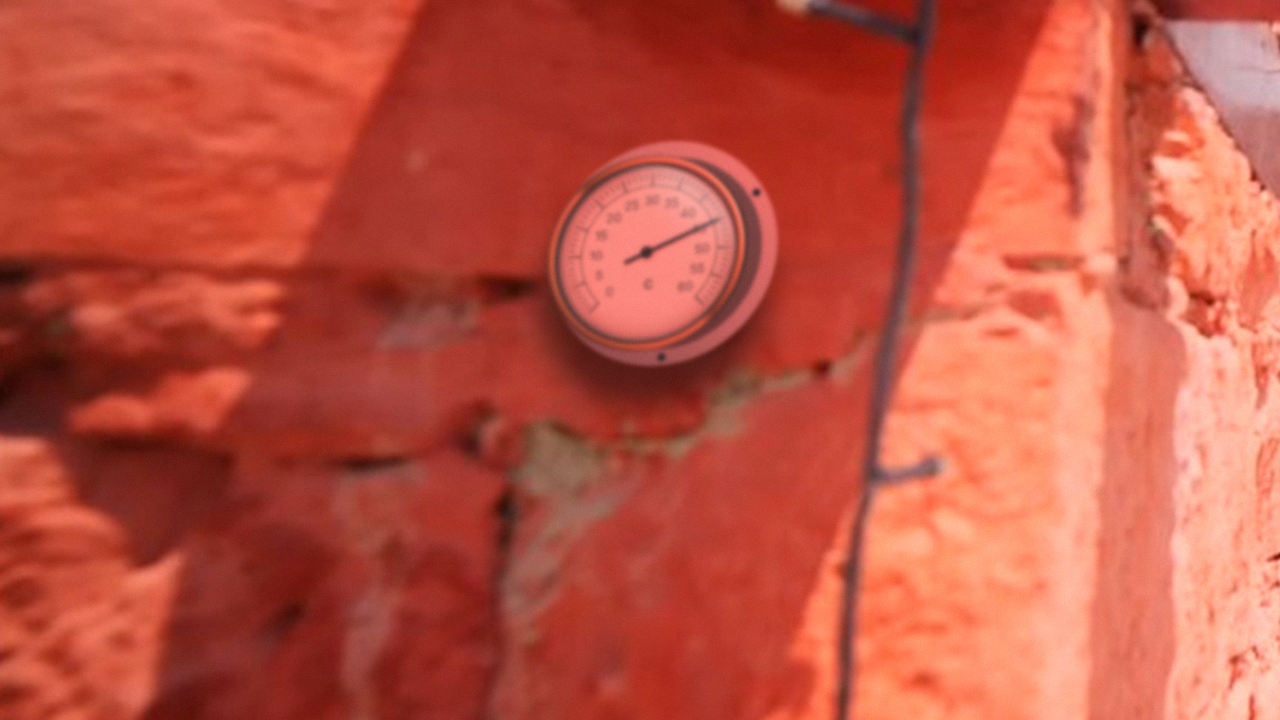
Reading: value=45 unit=°C
